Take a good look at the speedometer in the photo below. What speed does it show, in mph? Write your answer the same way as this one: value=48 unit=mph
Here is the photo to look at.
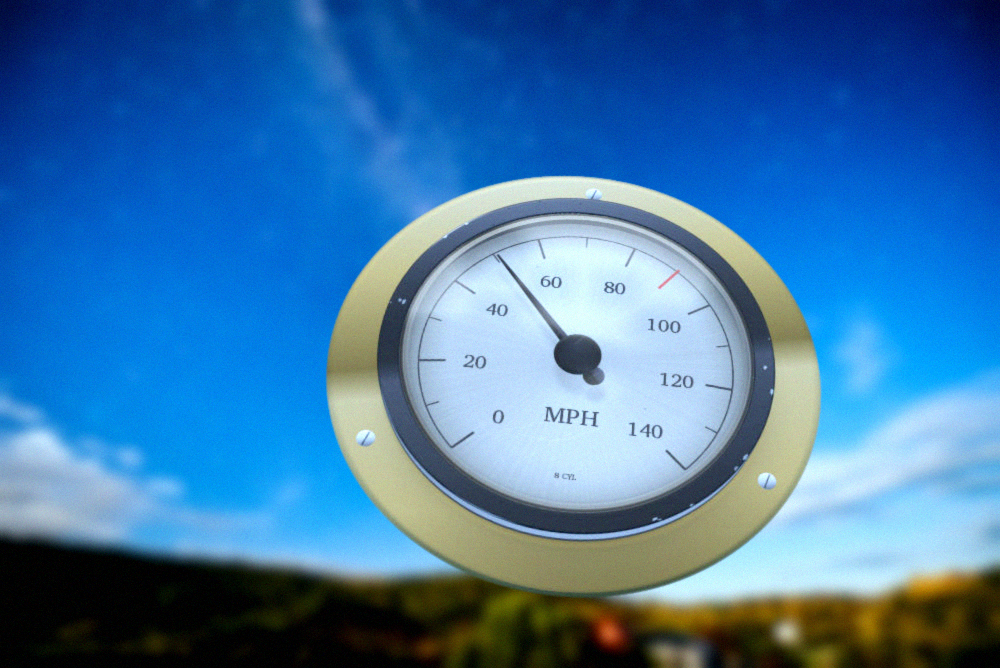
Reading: value=50 unit=mph
